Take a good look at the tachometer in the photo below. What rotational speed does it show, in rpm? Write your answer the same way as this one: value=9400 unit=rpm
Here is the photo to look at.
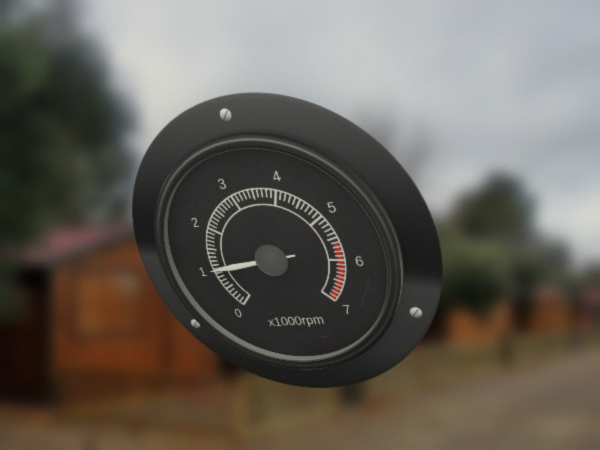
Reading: value=1000 unit=rpm
